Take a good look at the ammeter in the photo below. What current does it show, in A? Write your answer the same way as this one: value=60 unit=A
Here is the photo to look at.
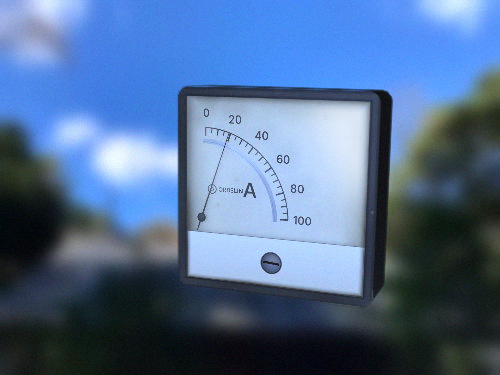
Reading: value=20 unit=A
